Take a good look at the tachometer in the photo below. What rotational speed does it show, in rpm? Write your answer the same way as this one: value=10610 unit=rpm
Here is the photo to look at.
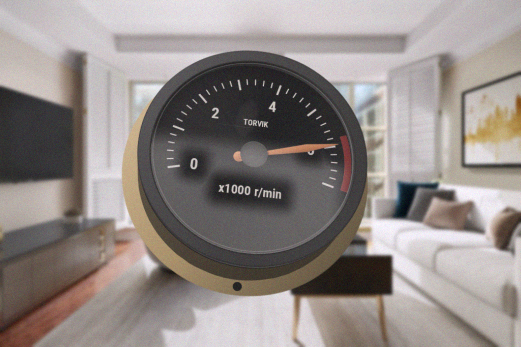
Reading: value=6000 unit=rpm
